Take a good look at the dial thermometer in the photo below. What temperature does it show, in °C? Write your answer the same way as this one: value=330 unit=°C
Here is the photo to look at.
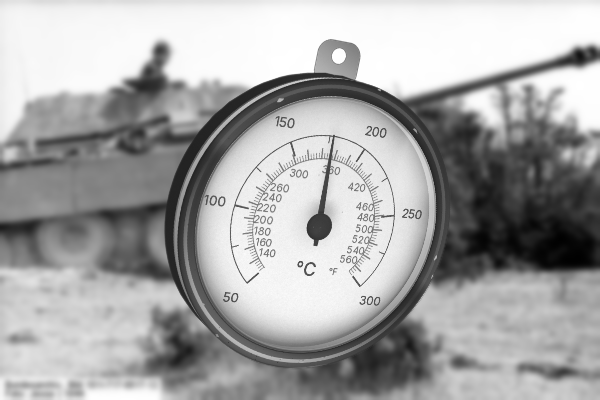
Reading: value=175 unit=°C
